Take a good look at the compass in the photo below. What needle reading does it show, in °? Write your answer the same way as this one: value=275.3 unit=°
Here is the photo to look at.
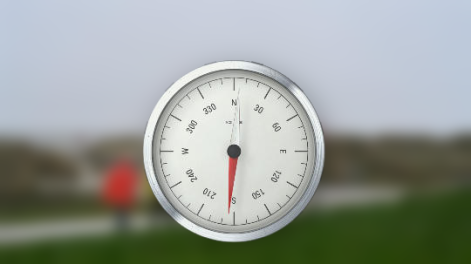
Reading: value=185 unit=°
